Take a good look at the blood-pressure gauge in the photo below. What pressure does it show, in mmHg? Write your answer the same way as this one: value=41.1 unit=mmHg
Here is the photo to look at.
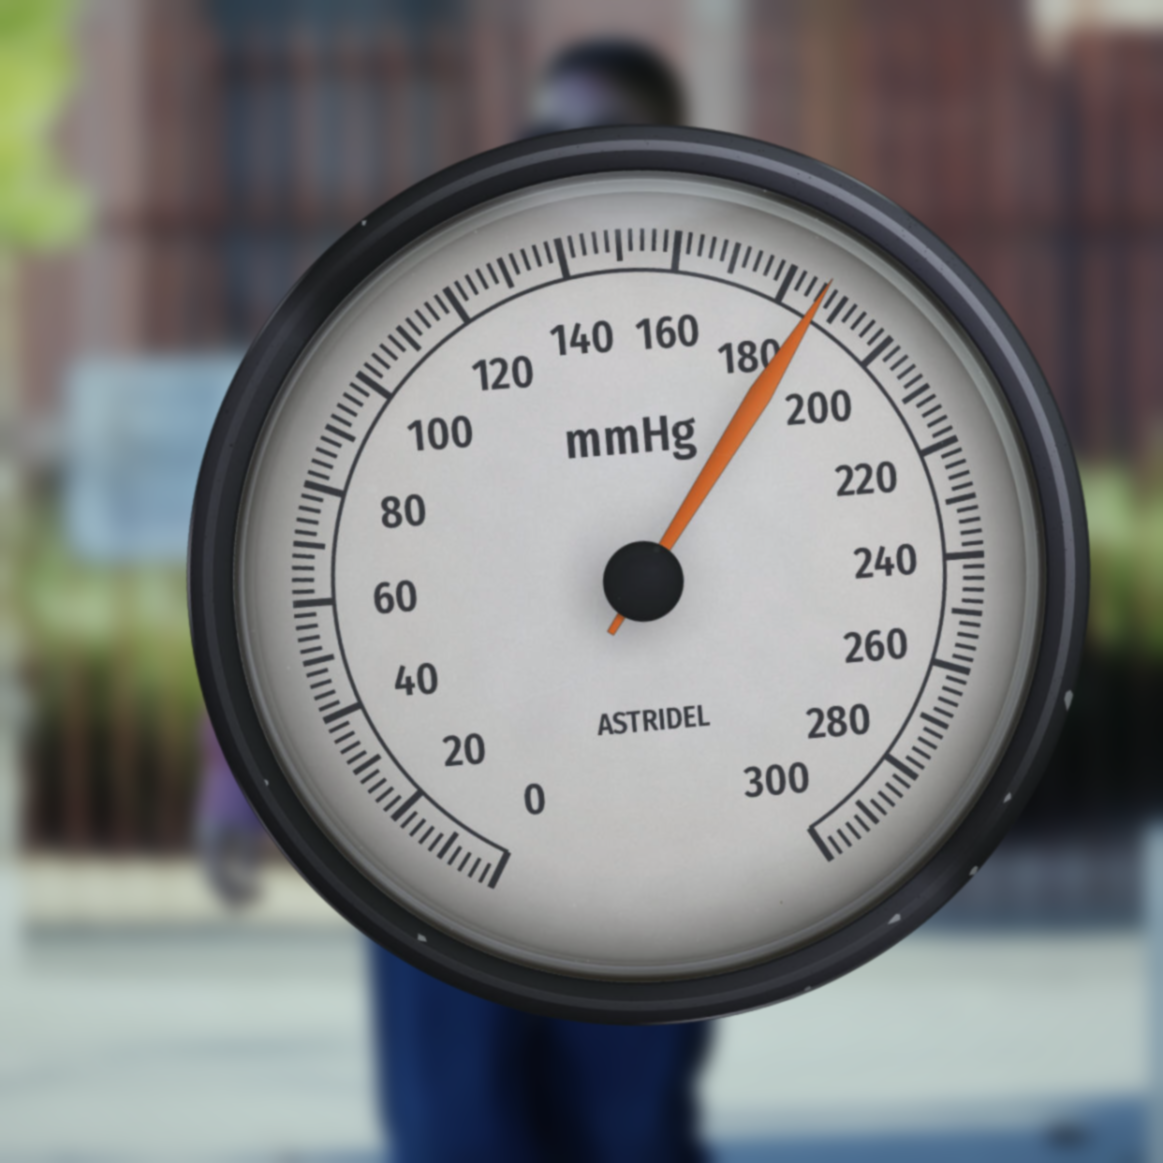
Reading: value=186 unit=mmHg
